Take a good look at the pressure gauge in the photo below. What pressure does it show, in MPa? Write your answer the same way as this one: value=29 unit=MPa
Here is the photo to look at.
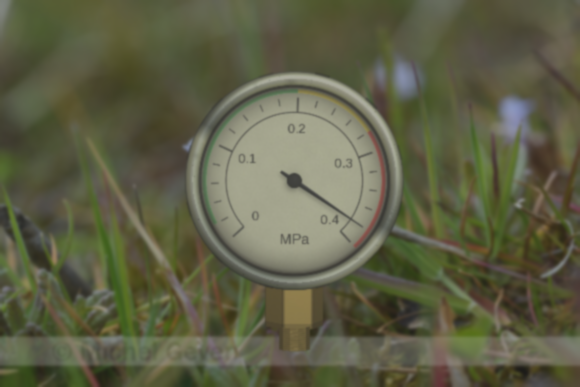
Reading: value=0.38 unit=MPa
